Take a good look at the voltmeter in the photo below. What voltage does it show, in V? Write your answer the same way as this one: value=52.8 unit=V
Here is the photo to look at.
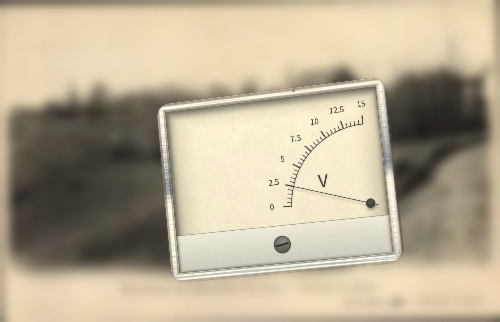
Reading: value=2.5 unit=V
